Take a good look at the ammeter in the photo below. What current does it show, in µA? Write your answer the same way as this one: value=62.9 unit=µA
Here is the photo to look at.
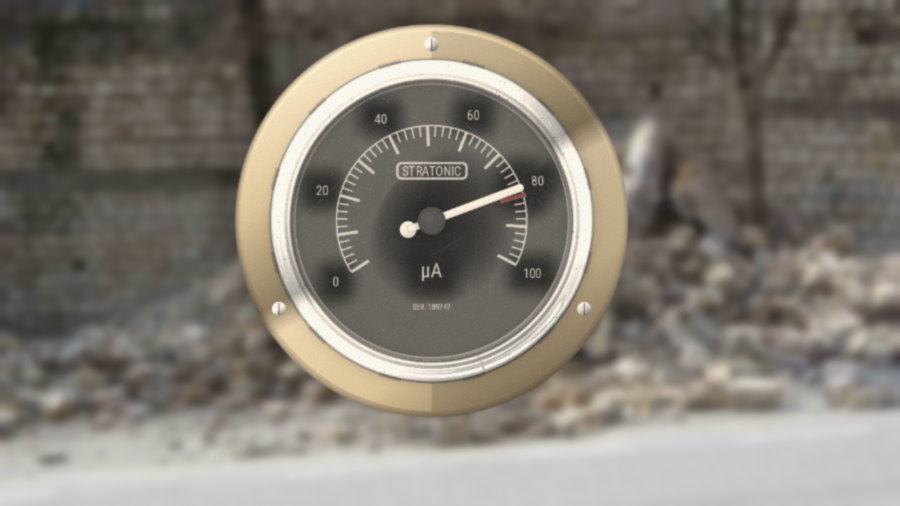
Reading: value=80 unit=µA
